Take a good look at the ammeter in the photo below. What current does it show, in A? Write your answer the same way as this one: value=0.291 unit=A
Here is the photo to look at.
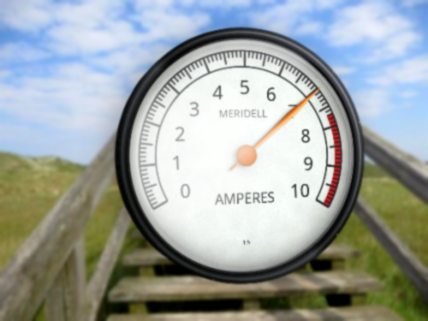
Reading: value=7 unit=A
